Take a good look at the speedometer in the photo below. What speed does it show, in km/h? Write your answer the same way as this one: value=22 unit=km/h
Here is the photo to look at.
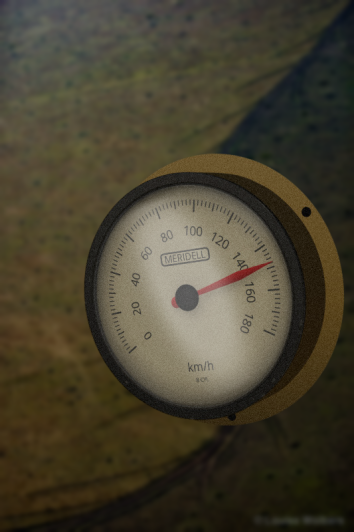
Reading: value=148 unit=km/h
